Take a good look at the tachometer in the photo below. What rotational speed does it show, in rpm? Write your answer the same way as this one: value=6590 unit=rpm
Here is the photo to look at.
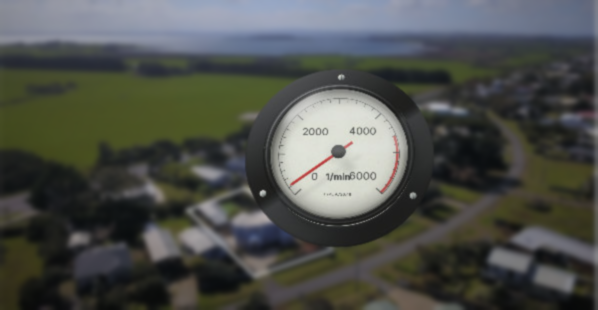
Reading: value=200 unit=rpm
